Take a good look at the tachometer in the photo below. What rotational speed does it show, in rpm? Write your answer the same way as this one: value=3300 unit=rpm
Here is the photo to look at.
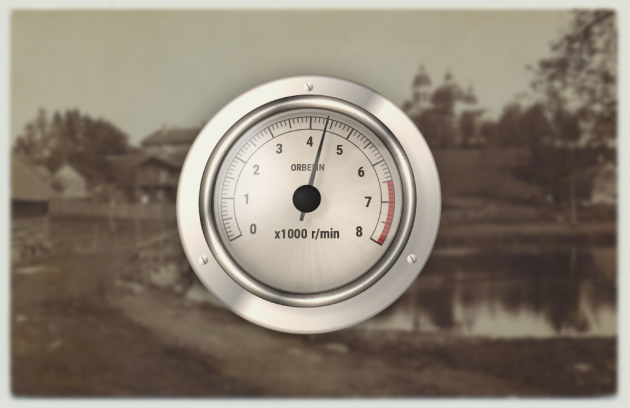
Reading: value=4400 unit=rpm
